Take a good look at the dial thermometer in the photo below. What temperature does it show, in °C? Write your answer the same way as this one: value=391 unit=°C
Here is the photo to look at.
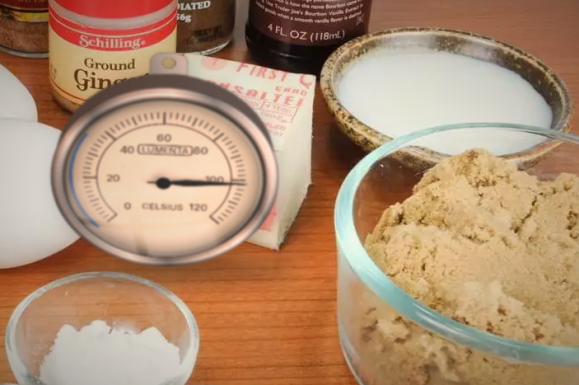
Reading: value=100 unit=°C
